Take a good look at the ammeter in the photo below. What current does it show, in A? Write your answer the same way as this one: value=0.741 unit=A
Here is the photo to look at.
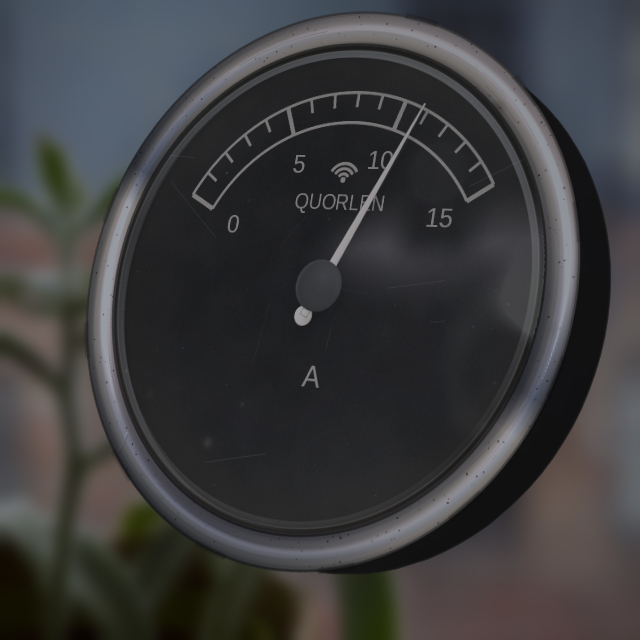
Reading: value=11 unit=A
